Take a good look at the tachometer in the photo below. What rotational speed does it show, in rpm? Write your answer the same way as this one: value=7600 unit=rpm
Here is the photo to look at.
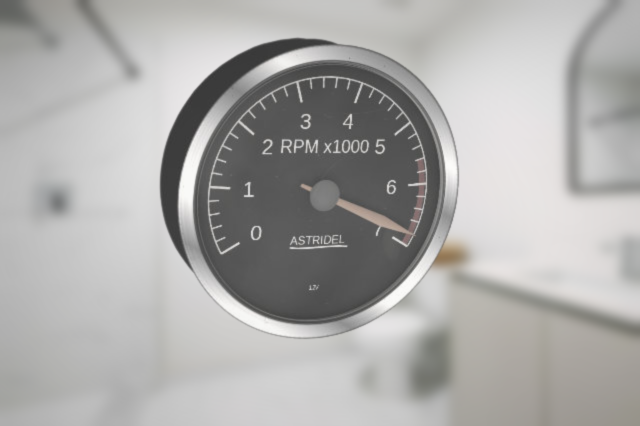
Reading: value=6800 unit=rpm
